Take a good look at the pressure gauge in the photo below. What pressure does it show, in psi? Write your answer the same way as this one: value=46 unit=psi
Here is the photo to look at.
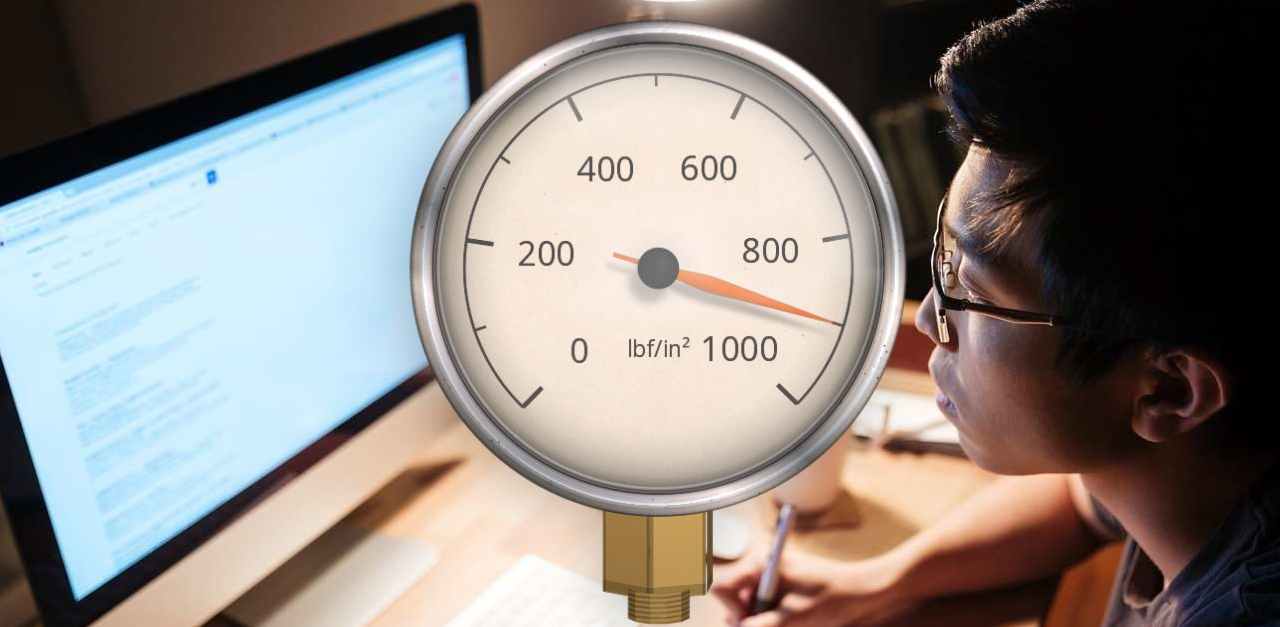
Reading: value=900 unit=psi
